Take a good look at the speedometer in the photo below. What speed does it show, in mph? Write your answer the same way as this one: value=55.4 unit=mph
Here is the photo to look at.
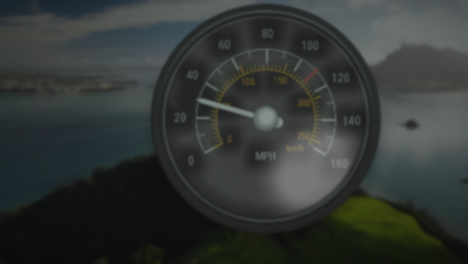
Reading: value=30 unit=mph
